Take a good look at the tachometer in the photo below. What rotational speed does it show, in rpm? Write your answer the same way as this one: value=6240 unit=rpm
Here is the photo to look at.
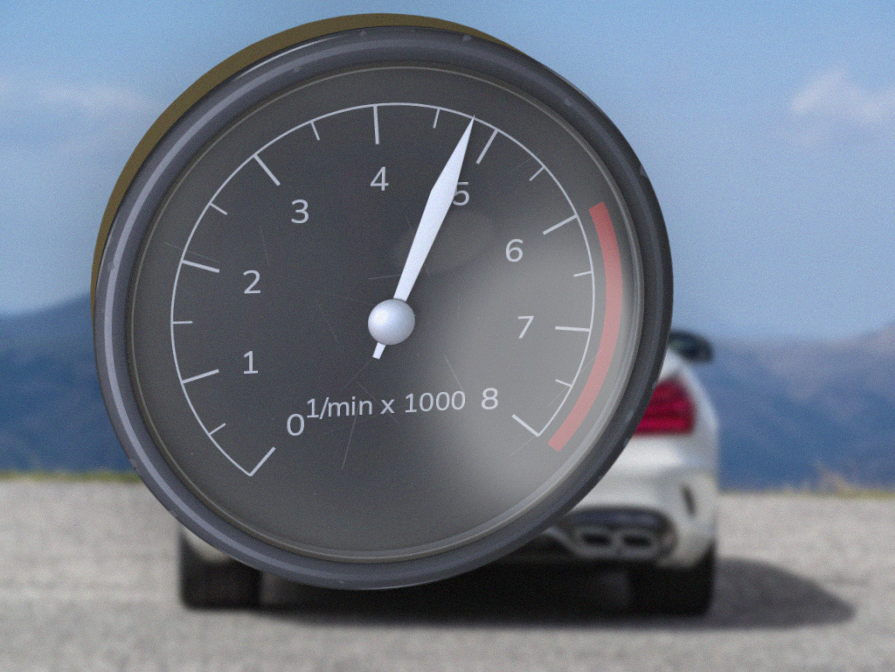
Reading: value=4750 unit=rpm
